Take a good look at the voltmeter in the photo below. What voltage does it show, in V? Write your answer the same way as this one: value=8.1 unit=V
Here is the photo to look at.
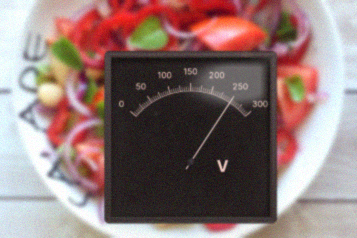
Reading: value=250 unit=V
